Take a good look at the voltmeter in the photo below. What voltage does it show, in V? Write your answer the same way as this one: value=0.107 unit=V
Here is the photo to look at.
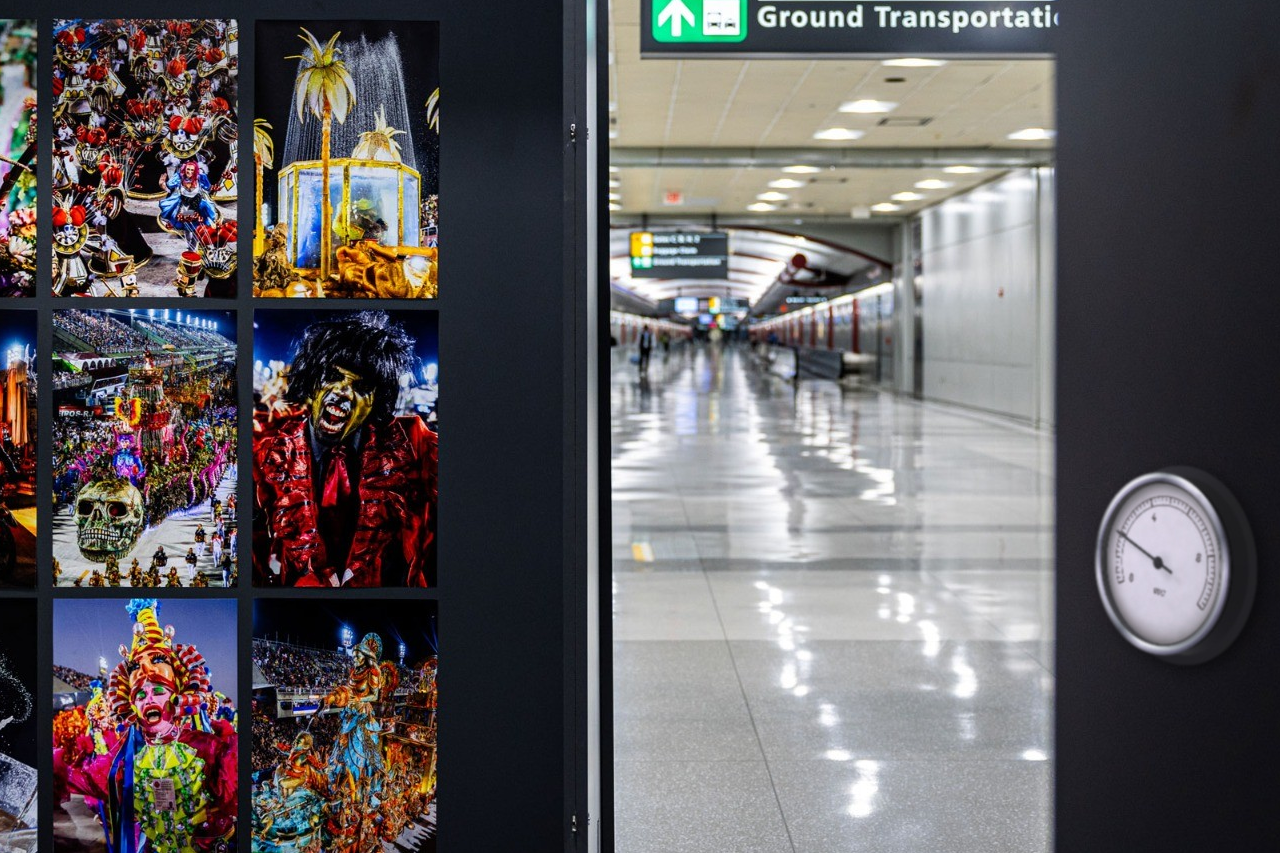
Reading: value=2 unit=V
